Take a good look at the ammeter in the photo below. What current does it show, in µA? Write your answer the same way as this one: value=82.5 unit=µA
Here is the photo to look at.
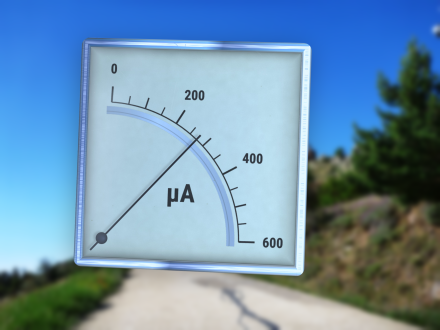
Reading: value=275 unit=µA
